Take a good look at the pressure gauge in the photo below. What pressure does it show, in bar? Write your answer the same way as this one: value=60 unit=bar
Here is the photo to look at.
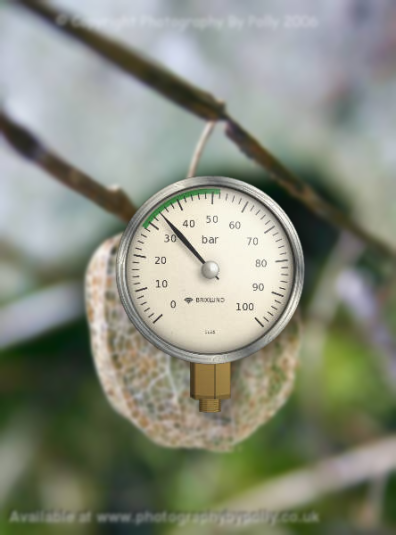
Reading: value=34 unit=bar
